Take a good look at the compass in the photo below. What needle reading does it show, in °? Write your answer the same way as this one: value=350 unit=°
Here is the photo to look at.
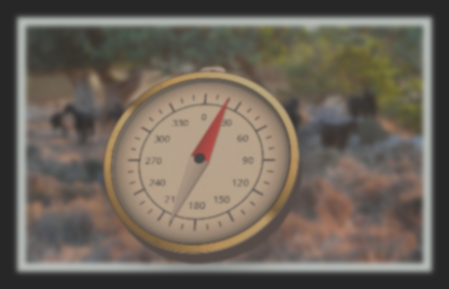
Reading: value=20 unit=°
